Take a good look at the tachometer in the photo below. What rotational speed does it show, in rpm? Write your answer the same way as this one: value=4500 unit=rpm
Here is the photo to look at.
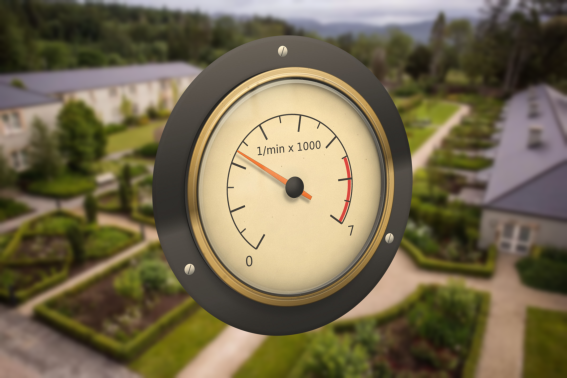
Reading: value=2250 unit=rpm
